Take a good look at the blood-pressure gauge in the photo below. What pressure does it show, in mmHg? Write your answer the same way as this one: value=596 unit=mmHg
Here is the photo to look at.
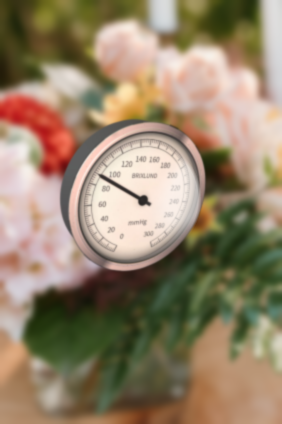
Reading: value=90 unit=mmHg
